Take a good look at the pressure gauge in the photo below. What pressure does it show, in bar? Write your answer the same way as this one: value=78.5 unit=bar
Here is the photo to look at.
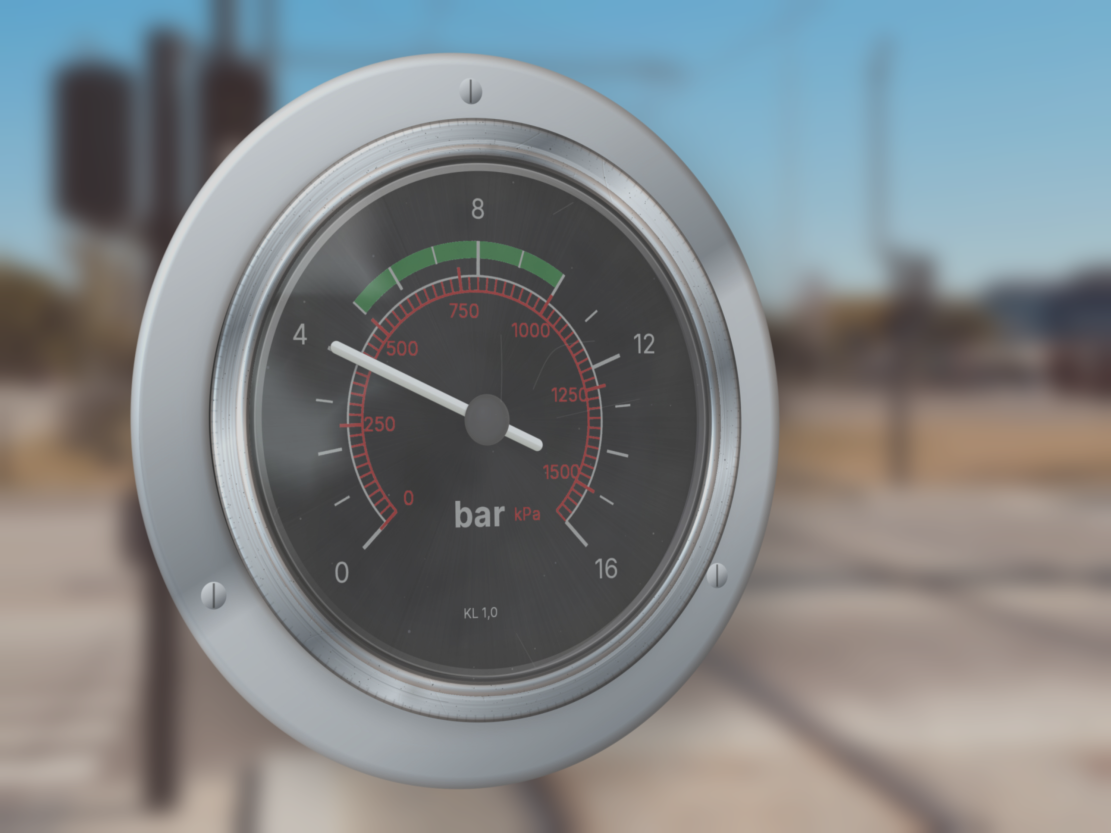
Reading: value=4 unit=bar
